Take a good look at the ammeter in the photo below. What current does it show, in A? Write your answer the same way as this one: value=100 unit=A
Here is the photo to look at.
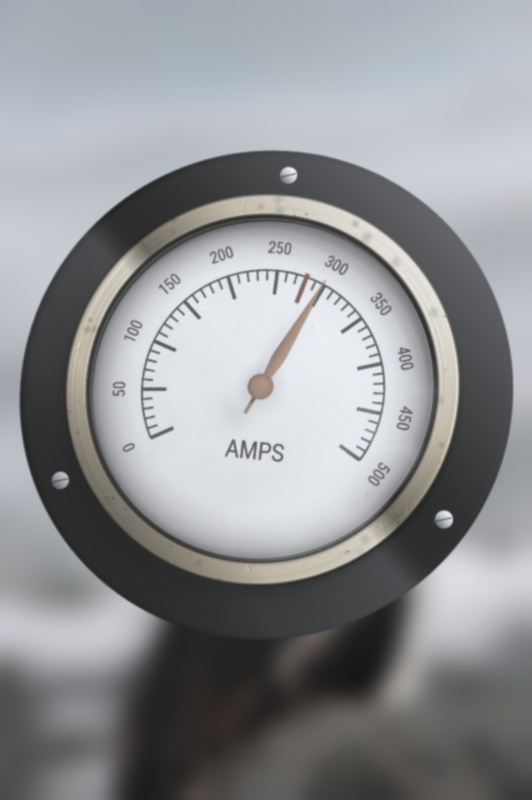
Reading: value=300 unit=A
